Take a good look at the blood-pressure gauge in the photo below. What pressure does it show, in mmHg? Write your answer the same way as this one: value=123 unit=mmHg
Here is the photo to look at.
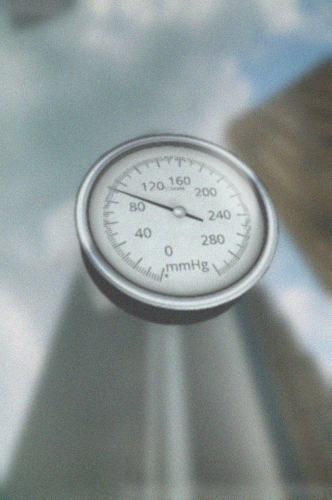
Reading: value=90 unit=mmHg
